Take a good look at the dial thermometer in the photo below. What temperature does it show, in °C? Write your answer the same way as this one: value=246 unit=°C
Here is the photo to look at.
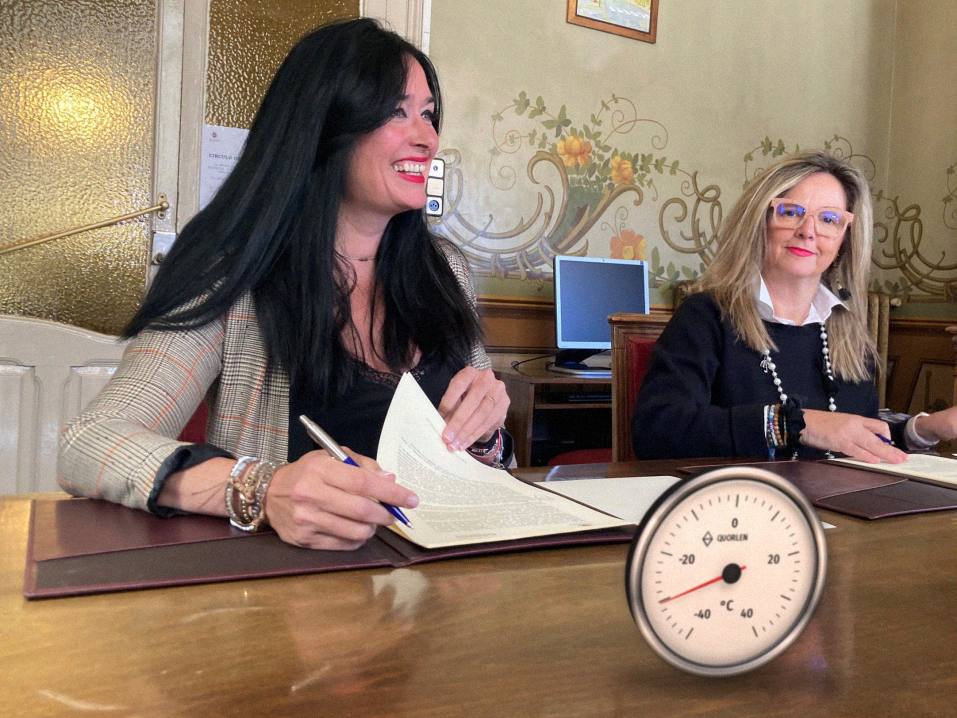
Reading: value=-30 unit=°C
